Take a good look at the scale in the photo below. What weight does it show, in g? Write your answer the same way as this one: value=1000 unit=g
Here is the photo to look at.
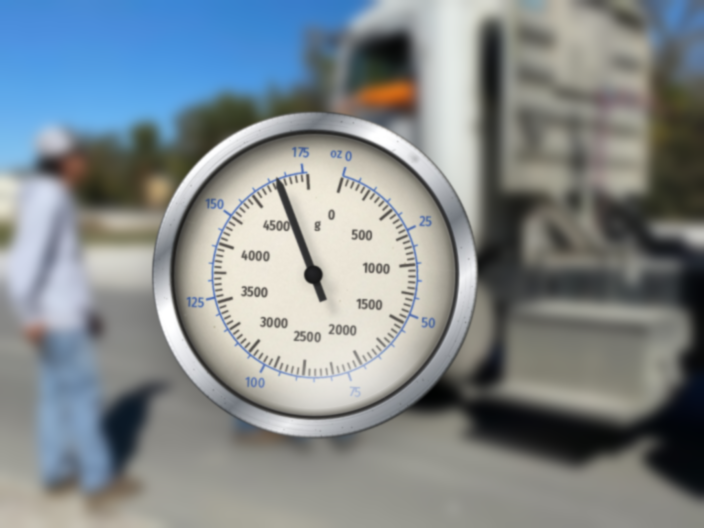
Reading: value=4750 unit=g
